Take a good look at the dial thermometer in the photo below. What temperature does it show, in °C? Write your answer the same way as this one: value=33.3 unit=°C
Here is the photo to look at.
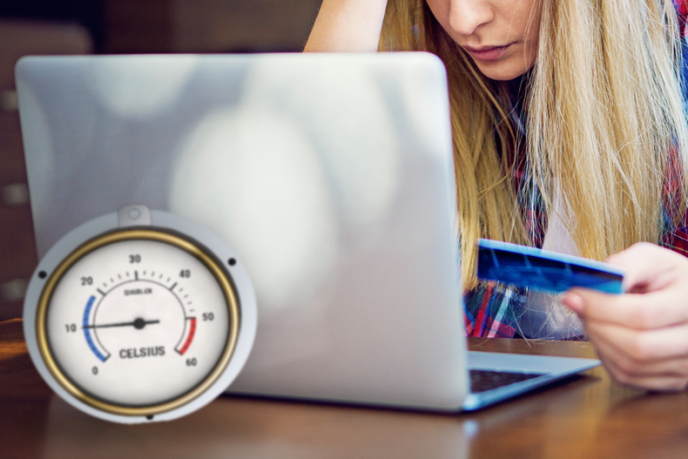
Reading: value=10 unit=°C
